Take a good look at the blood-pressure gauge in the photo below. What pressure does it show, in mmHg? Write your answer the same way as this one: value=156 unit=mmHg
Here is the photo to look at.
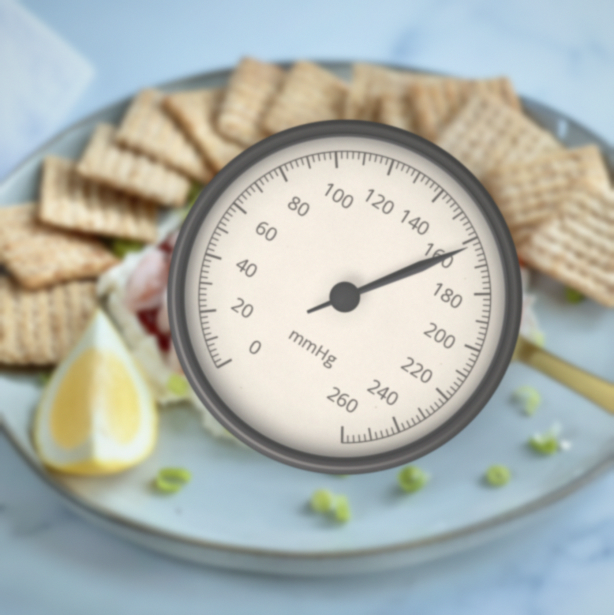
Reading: value=162 unit=mmHg
